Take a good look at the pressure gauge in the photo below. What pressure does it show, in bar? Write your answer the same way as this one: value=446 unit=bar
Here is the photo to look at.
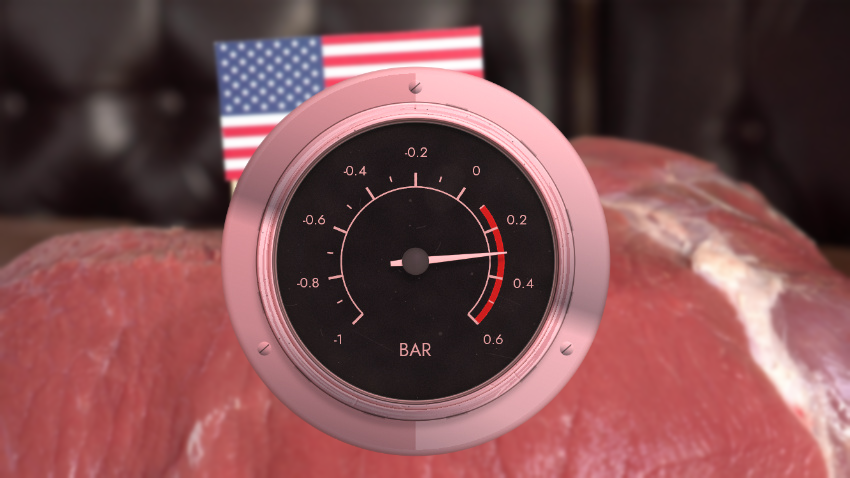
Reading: value=0.3 unit=bar
